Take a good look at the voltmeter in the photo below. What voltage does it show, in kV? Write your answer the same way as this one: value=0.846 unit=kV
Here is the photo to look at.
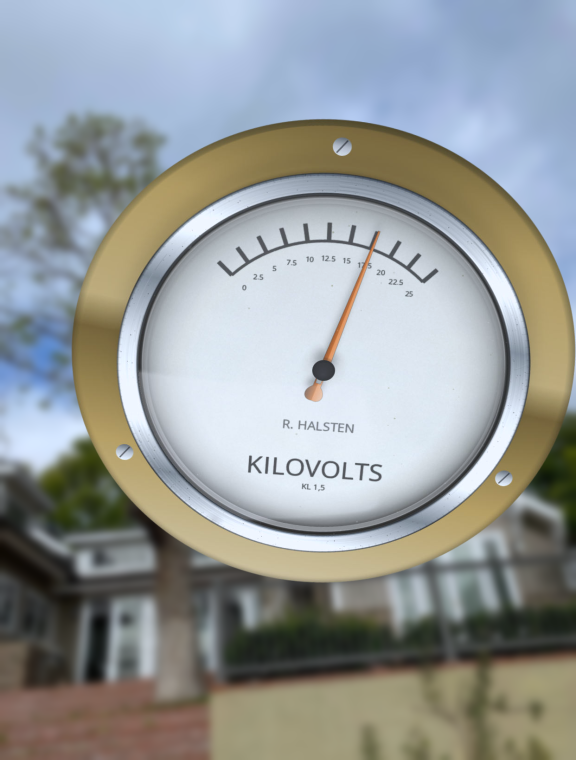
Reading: value=17.5 unit=kV
